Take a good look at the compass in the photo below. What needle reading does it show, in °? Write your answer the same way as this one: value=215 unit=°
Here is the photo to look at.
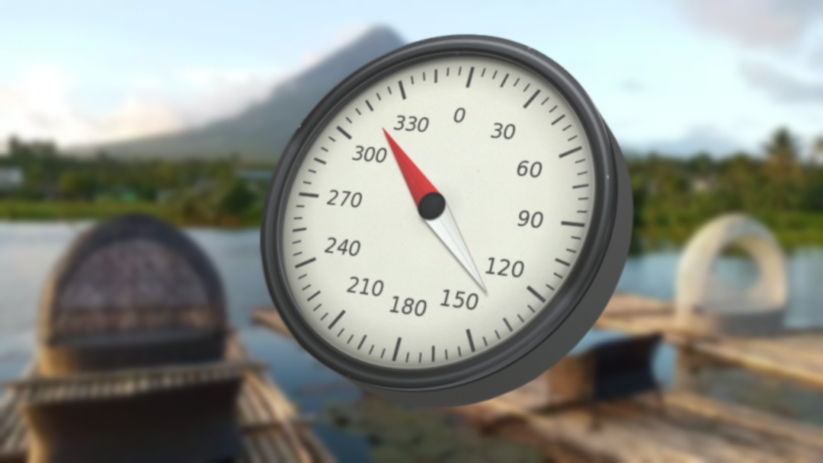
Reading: value=315 unit=°
